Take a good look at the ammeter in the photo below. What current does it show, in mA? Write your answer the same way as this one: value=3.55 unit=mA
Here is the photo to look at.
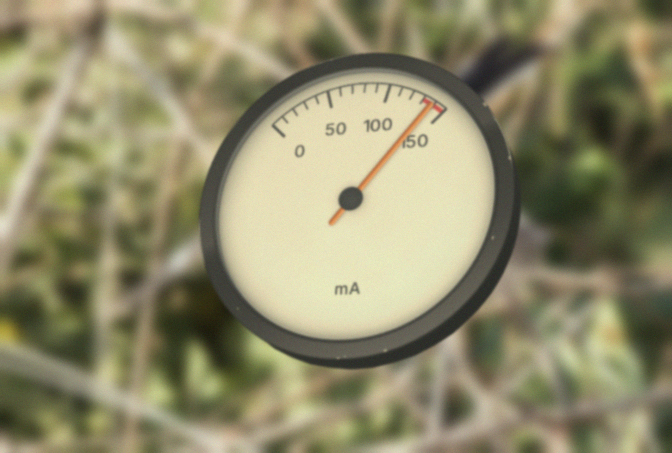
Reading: value=140 unit=mA
